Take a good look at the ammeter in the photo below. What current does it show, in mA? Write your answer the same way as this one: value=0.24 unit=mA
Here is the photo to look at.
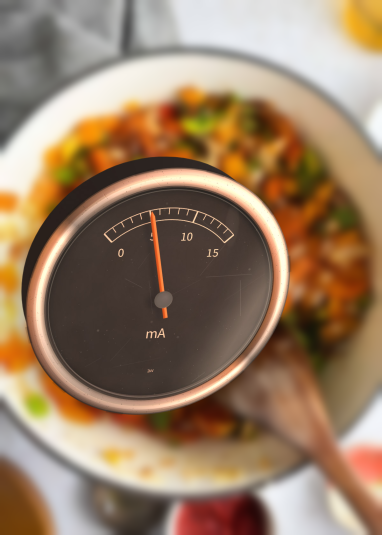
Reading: value=5 unit=mA
